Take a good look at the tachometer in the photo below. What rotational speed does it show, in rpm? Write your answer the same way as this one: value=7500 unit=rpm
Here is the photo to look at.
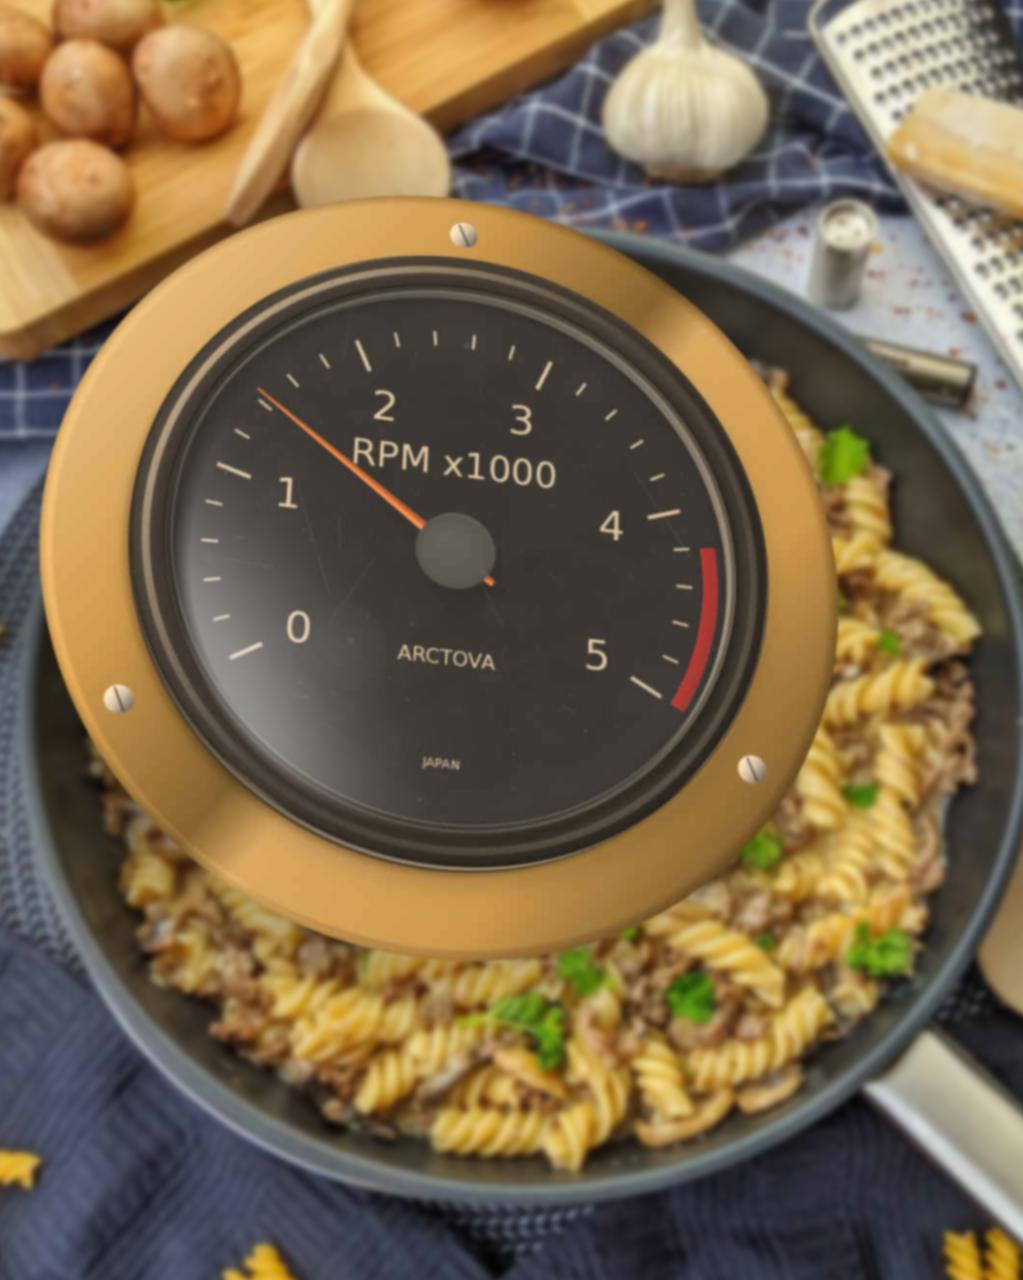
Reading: value=1400 unit=rpm
